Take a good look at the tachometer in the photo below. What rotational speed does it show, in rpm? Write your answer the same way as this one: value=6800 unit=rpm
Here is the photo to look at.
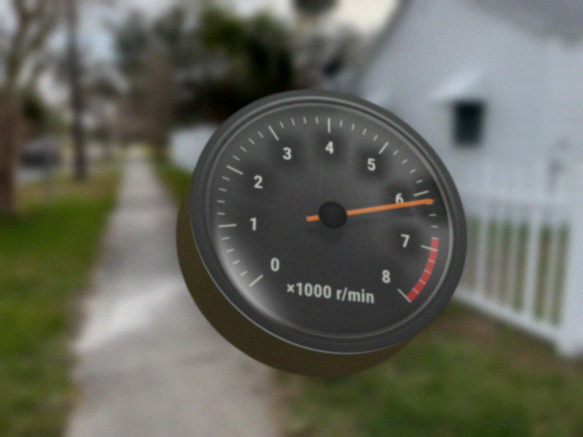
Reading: value=6200 unit=rpm
